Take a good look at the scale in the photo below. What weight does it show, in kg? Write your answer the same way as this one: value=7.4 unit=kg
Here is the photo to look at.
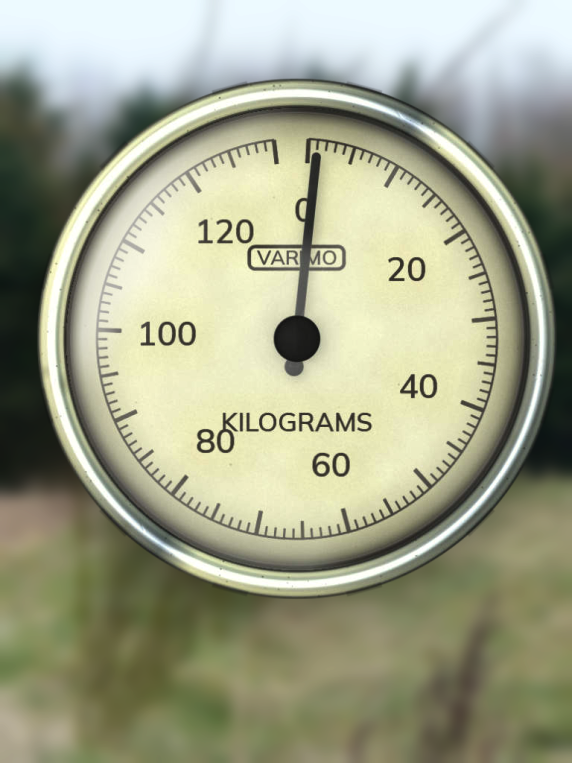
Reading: value=1 unit=kg
